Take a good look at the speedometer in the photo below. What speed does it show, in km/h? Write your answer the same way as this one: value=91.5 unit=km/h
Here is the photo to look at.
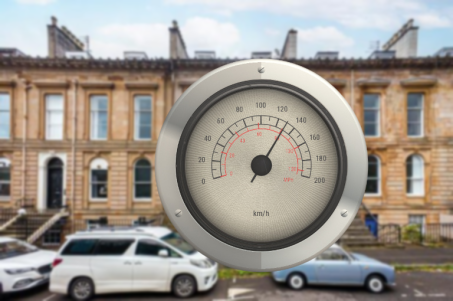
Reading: value=130 unit=km/h
